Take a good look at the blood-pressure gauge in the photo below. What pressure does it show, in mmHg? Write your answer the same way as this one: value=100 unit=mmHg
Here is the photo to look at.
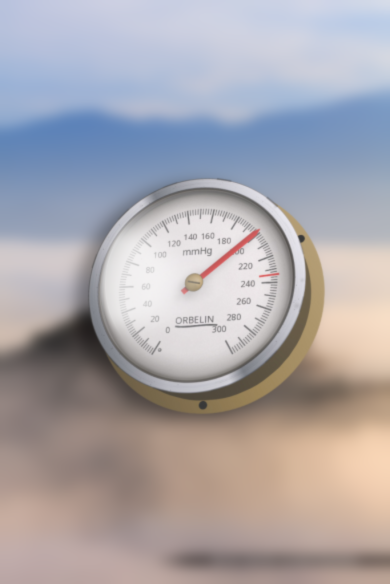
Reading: value=200 unit=mmHg
